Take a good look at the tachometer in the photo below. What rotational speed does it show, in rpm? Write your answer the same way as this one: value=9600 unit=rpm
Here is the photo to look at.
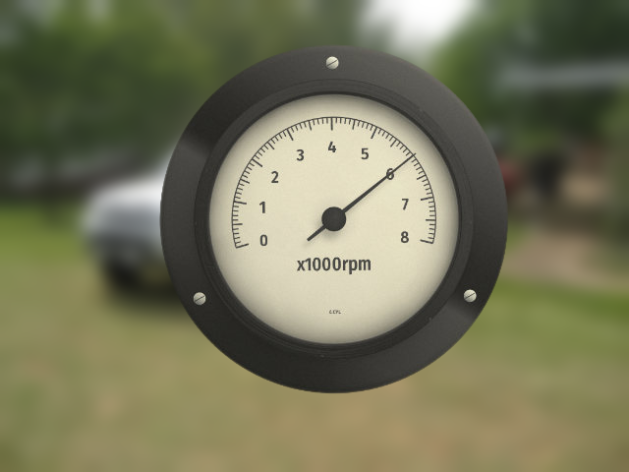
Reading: value=6000 unit=rpm
